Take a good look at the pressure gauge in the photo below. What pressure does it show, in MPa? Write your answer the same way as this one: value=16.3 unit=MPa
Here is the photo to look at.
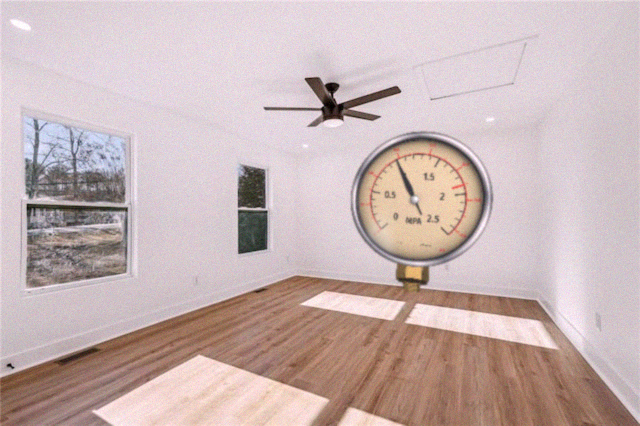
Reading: value=1 unit=MPa
